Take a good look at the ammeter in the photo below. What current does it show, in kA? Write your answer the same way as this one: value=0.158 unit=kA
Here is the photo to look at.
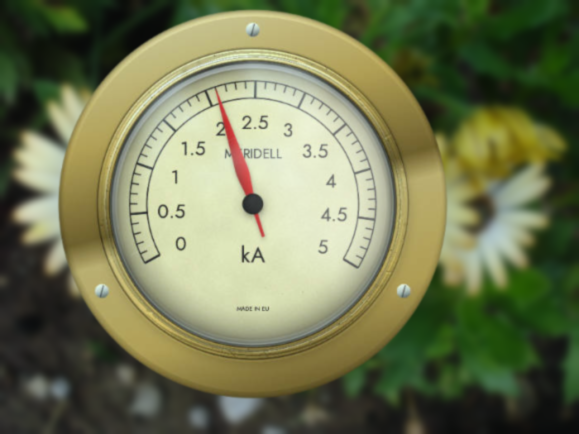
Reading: value=2.1 unit=kA
